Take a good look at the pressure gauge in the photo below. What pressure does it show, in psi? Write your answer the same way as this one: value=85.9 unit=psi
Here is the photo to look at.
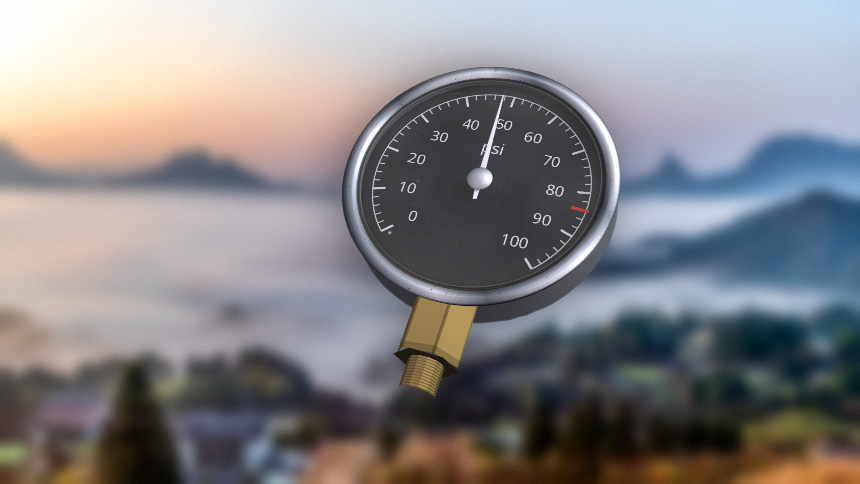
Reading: value=48 unit=psi
